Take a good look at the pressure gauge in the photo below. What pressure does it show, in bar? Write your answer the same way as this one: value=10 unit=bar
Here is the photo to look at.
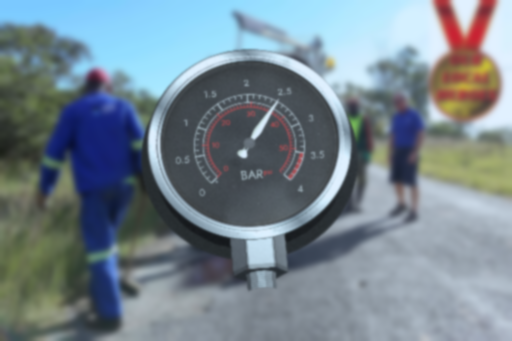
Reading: value=2.5 unit=bar
